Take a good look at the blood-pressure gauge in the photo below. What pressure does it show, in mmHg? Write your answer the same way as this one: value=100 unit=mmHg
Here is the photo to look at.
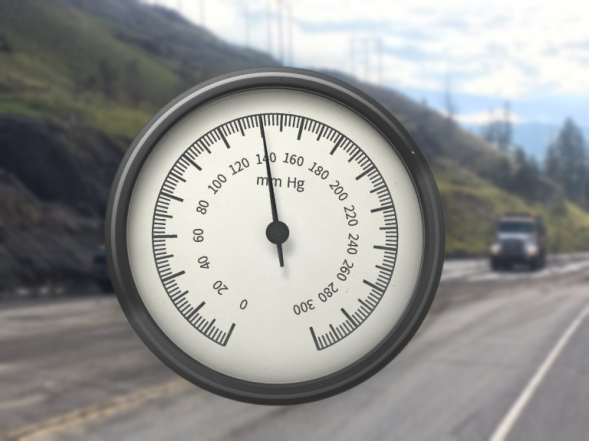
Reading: value=140 unit=mmHg
